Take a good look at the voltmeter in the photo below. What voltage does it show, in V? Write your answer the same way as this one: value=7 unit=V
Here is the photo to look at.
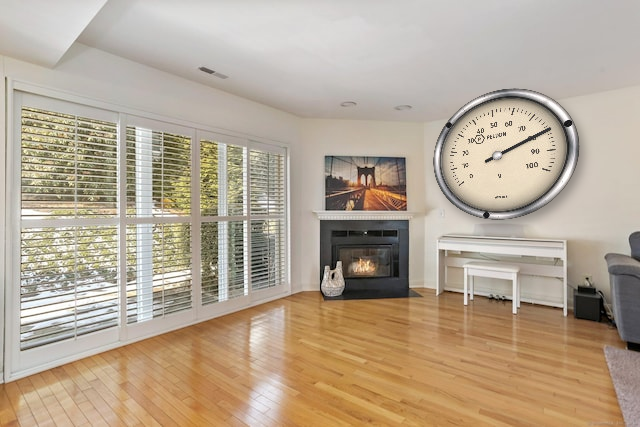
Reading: value=80 unit=V
